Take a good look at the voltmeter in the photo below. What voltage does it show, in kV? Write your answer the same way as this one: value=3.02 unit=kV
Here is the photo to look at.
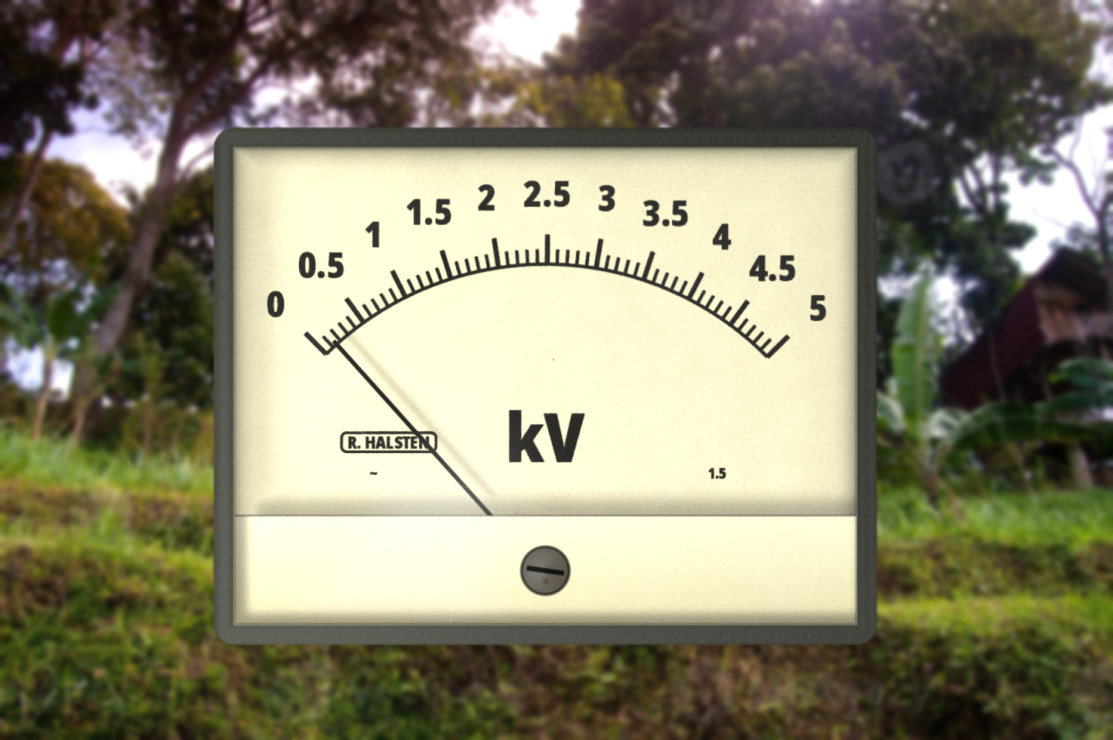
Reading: value=0.15 unit=kV
